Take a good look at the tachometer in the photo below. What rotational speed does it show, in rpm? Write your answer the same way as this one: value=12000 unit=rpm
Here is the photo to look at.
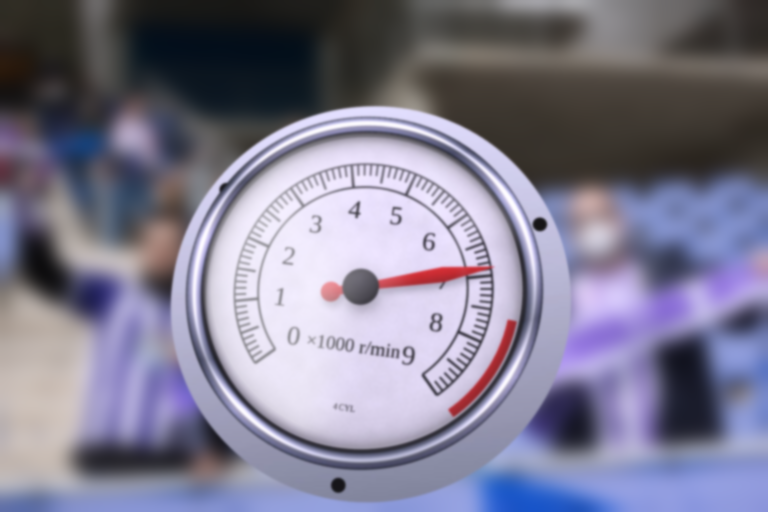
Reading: value=6900 unit=rpm
